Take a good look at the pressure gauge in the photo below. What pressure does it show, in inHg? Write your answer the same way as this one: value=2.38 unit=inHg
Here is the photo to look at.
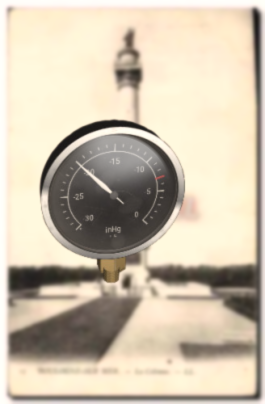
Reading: value=-20 unit=inHg
